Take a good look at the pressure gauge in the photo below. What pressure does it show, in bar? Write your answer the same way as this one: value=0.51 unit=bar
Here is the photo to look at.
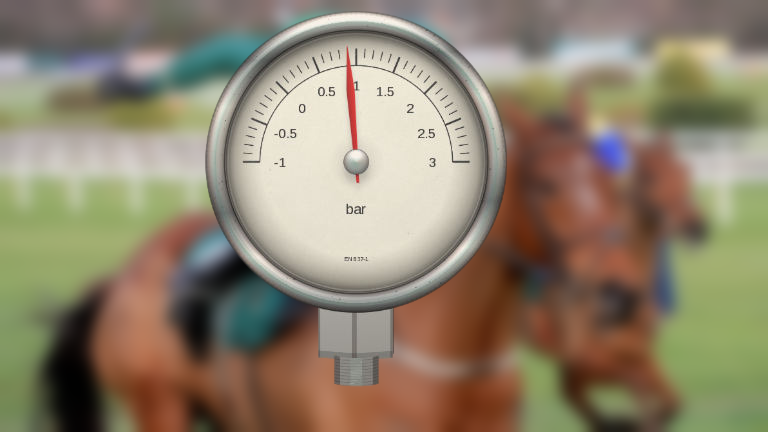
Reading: value=0.9 unit=bar
